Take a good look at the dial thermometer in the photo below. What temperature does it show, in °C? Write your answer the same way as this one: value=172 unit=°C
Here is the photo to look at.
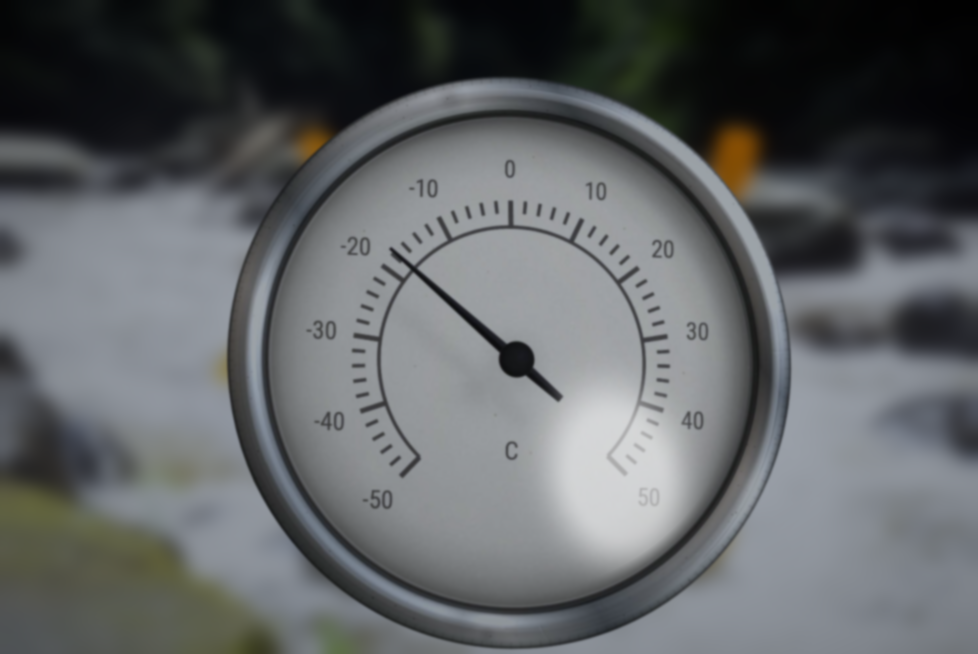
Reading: value=-18 unit=°C
